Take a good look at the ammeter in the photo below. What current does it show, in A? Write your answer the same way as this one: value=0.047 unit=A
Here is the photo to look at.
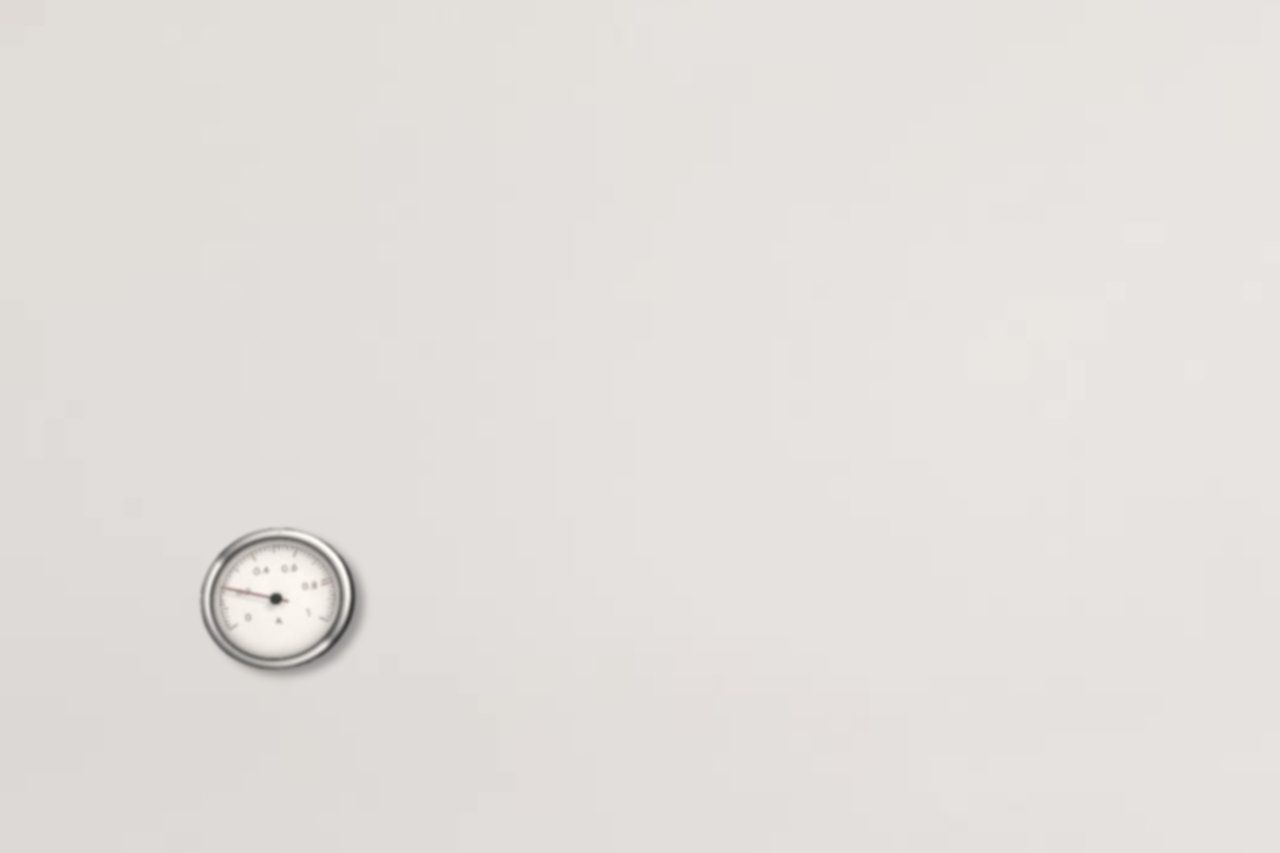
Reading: value=0.2 unit=A
